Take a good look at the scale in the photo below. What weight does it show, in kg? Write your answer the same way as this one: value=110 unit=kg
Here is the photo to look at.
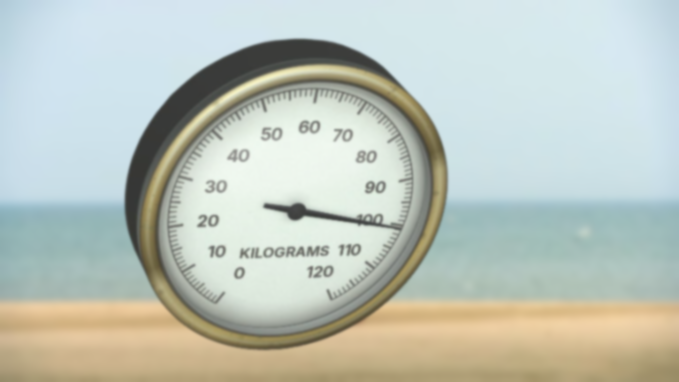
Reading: value=100 unit=kg
